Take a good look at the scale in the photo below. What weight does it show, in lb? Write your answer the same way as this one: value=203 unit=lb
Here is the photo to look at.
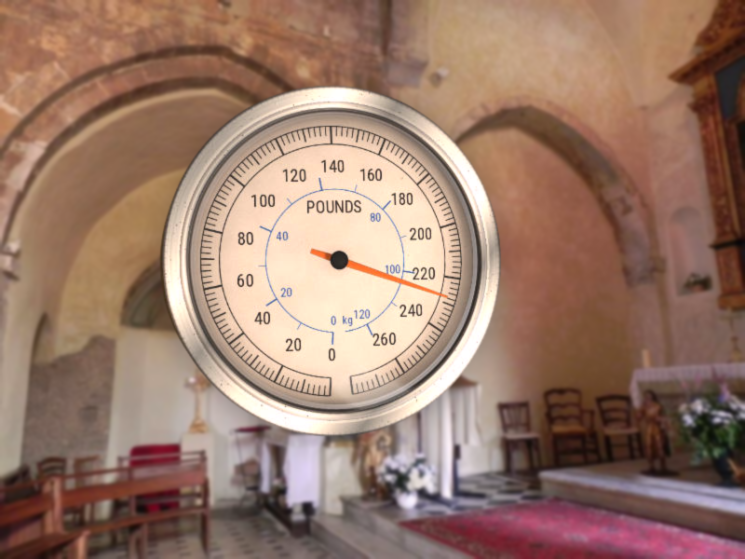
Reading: value=228 unit=lb
